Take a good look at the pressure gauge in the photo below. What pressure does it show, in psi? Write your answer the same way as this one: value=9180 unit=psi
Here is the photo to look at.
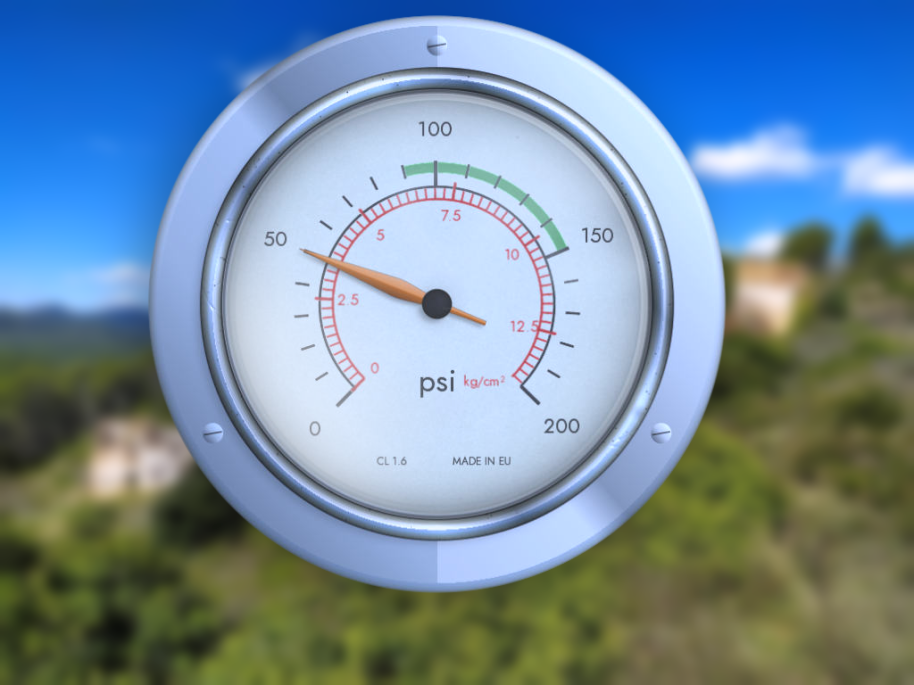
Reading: value=50 unit=psi
